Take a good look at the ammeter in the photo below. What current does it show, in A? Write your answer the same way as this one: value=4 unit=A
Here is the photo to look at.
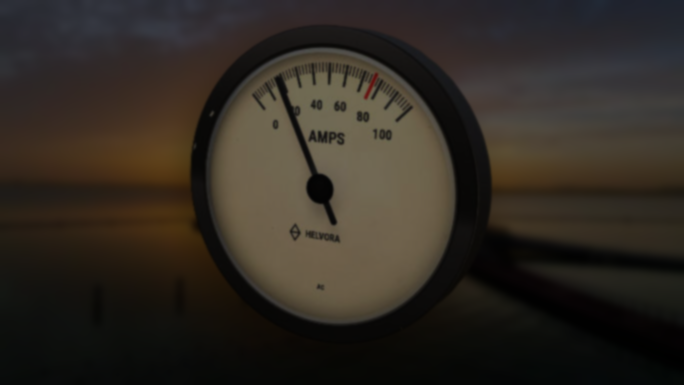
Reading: value=20 unit=A
